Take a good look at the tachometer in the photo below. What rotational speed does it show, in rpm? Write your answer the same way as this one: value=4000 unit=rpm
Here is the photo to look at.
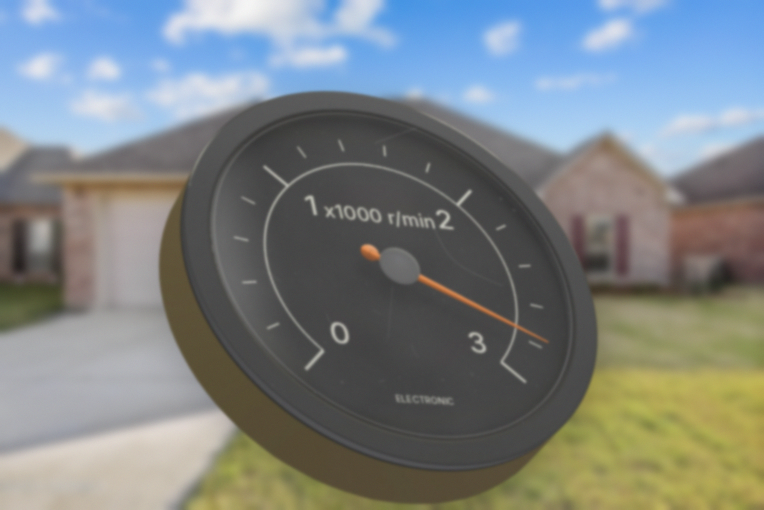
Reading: value=2800 unit=rpm
